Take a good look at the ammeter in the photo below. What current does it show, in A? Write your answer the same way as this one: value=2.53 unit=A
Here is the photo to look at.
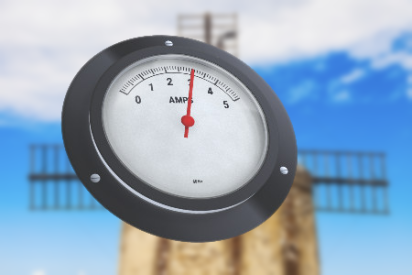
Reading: value=3 unit=A
